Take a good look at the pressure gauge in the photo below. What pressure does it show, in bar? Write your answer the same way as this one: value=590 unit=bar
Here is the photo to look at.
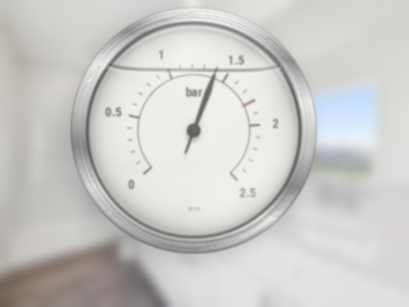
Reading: value=1.4 unit=bar
